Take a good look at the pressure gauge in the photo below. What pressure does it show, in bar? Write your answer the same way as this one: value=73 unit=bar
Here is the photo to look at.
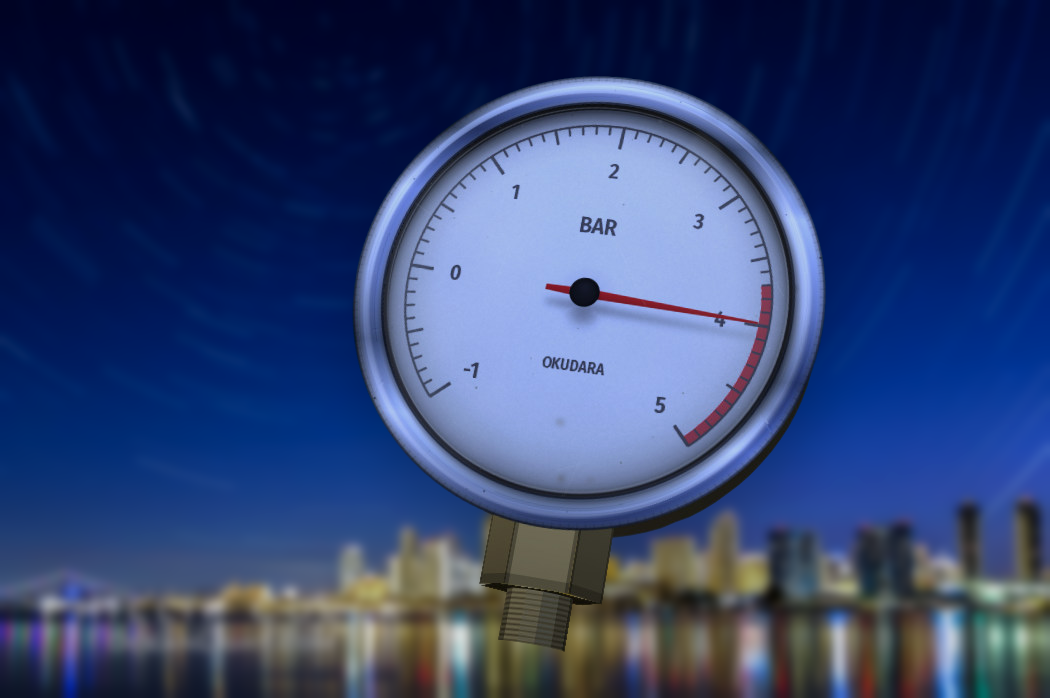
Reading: value=4 unit=bar
